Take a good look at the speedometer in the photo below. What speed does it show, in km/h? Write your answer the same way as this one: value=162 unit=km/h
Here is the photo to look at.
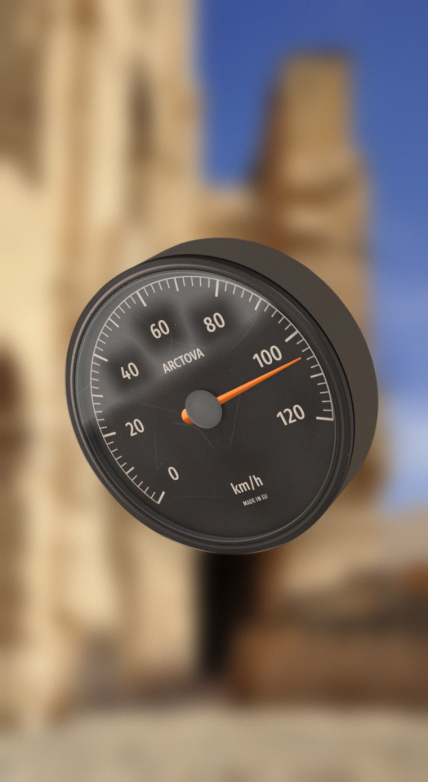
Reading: value=105 unit=km/h
